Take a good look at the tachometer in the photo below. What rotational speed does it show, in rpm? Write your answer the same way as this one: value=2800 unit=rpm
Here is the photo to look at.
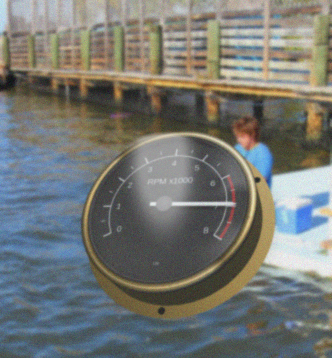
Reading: value=7000 unit=rpm
